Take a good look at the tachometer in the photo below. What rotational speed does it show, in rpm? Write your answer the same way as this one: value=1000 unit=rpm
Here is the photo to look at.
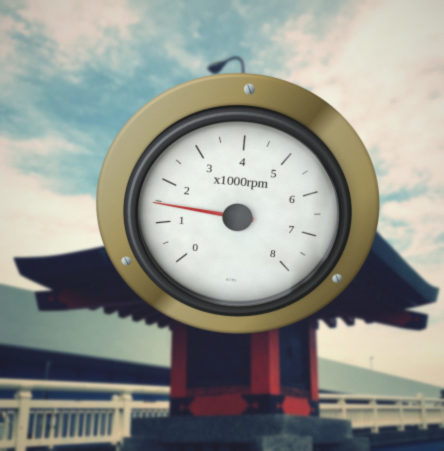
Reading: value=1500 unit=rpm
